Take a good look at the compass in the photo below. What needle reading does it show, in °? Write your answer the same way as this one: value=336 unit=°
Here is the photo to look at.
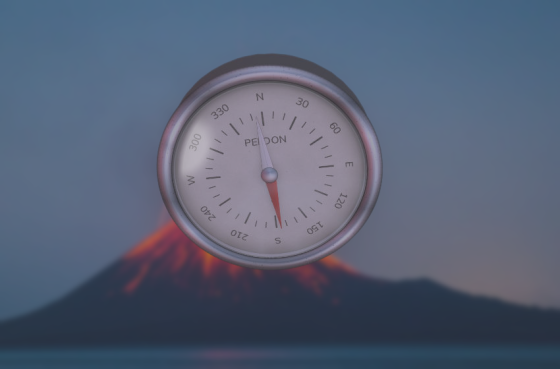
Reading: value=175 unit=°
